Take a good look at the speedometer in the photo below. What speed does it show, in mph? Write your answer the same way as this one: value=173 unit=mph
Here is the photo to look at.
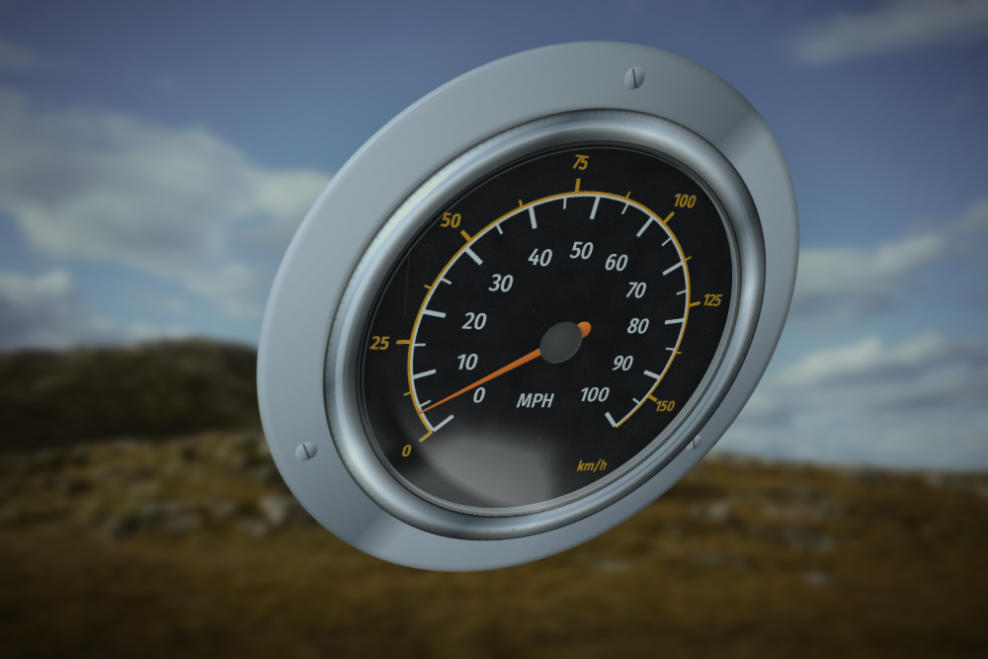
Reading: value=5 unit=mph
